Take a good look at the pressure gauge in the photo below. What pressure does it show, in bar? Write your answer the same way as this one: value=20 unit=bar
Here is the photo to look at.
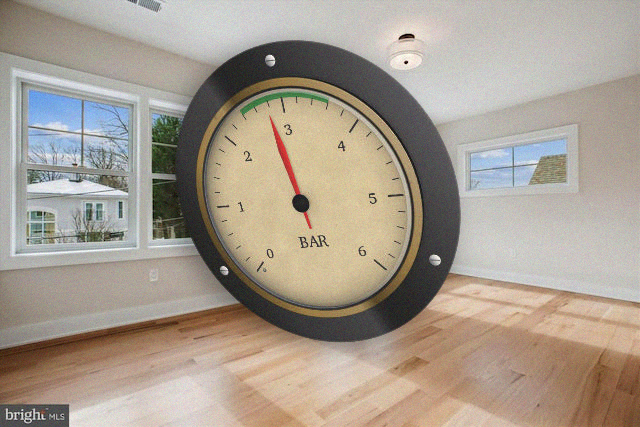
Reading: value=2.8 unit=bar
